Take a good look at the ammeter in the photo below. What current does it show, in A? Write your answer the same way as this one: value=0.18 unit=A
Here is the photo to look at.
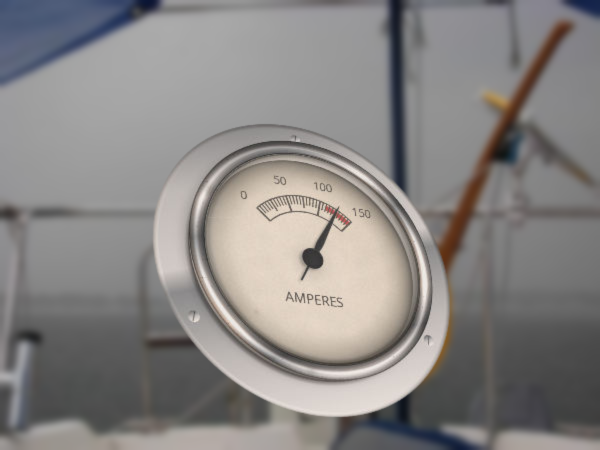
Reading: value=125 unit=A
